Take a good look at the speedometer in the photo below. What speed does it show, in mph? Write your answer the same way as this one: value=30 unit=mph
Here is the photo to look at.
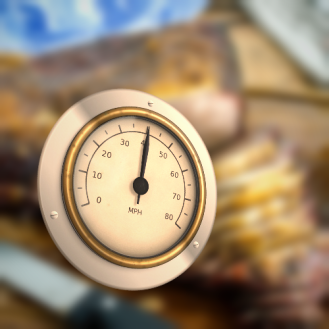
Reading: value=40 unit=mph
